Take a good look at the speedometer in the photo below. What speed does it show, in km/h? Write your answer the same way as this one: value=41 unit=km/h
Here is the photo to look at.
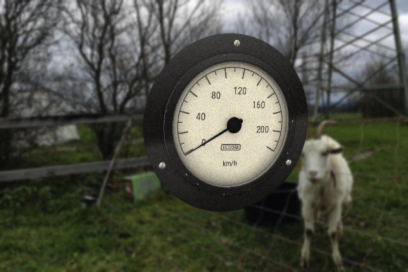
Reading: value=0 unit=km/h
